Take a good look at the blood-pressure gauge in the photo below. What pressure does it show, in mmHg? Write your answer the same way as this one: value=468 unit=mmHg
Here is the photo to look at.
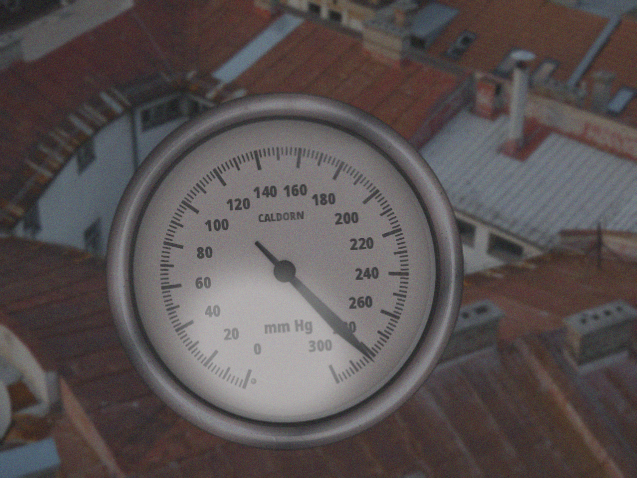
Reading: value=282 unit=mmHg
